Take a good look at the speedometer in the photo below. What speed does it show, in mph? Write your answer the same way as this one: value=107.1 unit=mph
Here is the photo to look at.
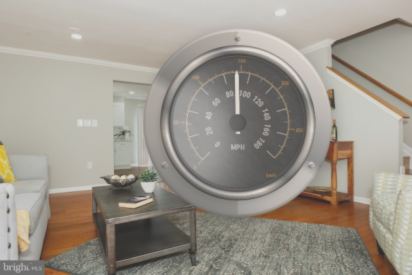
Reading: value=90 unit=mph
